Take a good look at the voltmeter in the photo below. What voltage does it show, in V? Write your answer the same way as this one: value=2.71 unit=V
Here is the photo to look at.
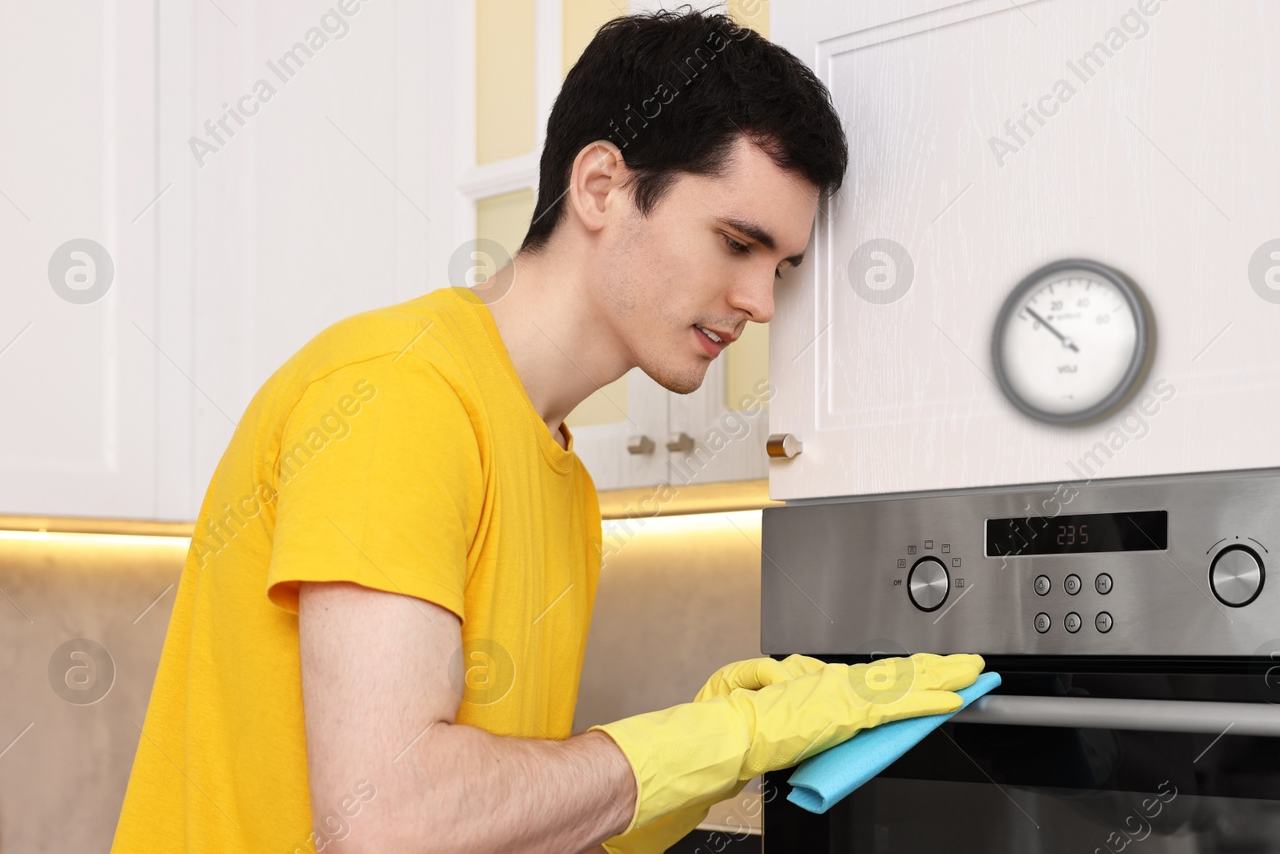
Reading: value=5 unit=V
